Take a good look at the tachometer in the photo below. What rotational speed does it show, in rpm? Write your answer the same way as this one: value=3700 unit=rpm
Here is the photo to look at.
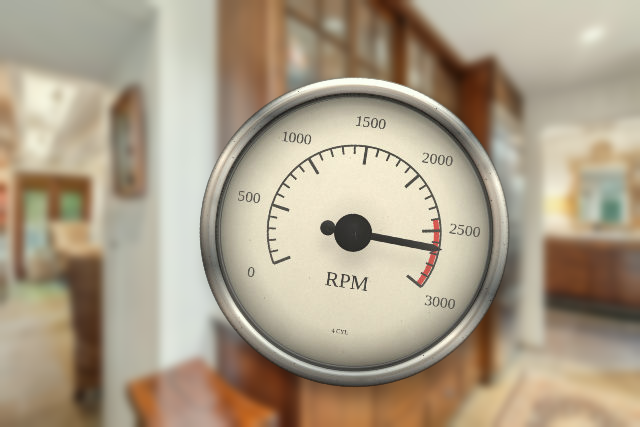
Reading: value=2650 unit=rpm
